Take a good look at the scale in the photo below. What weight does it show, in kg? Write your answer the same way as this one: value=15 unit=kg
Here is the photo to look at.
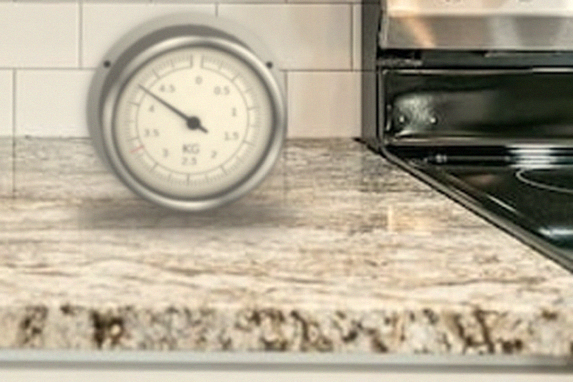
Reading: value=4.25 unit=kg
